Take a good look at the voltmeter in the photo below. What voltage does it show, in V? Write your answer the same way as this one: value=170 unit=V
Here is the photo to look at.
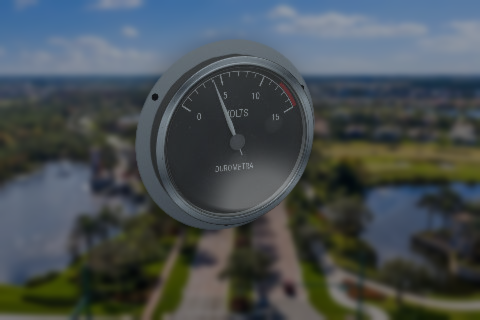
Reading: value=4 unit=V
